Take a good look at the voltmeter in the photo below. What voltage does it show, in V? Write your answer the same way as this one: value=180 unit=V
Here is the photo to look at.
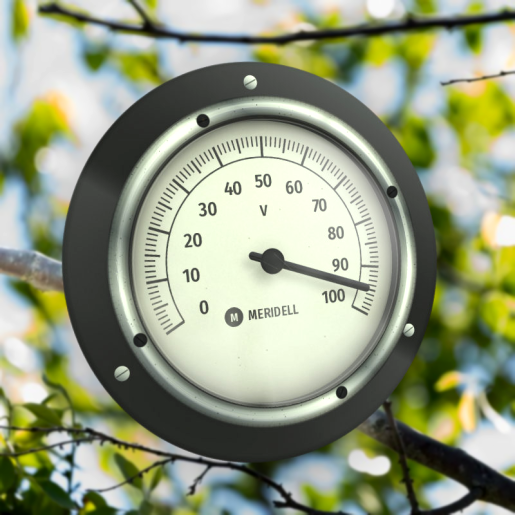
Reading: value=95 unit=V
